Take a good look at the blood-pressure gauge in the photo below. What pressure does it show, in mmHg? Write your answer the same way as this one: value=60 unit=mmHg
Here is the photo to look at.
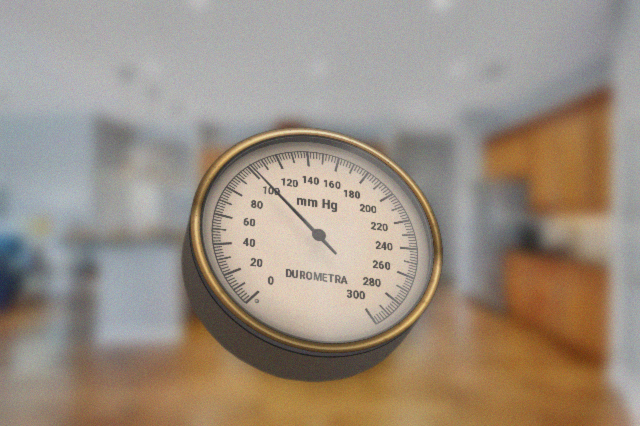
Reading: value=100 unit=mmHg
